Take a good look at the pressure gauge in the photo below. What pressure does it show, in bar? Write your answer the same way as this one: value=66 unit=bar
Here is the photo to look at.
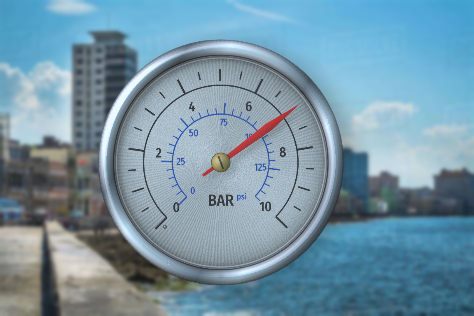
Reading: value=7 unit=bar
